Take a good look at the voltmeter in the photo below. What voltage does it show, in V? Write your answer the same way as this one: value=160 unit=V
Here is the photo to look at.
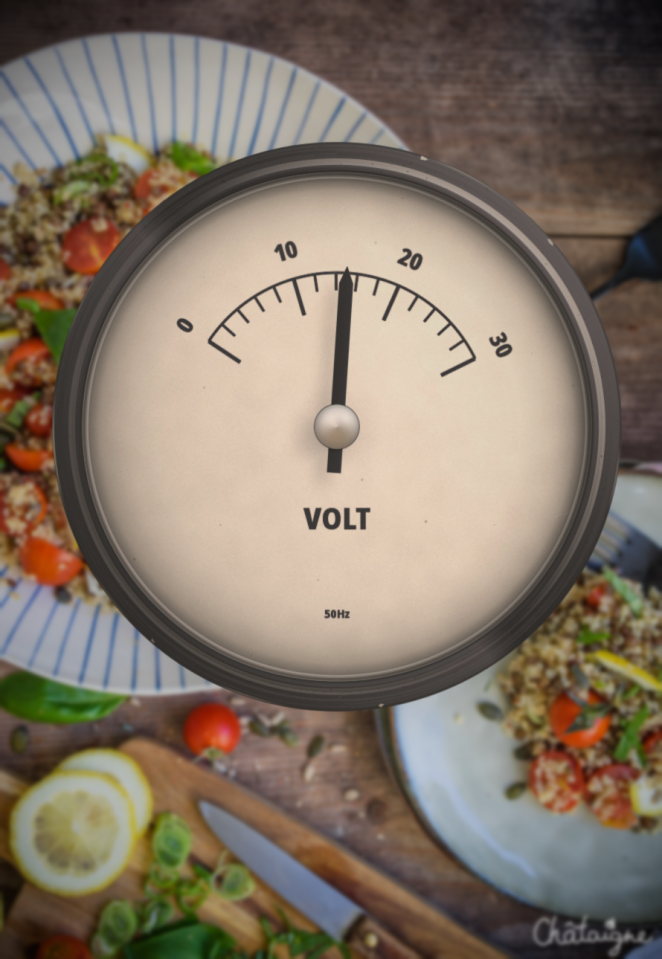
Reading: value=15 unit=V
